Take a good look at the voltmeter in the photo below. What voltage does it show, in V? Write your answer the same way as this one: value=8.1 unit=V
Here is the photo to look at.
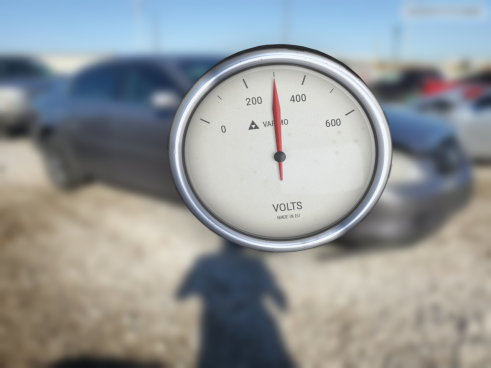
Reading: value=300 unit=V
